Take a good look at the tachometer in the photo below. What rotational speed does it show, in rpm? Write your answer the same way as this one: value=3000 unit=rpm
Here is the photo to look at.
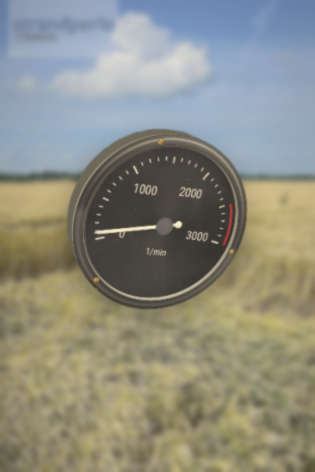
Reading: value=100 unit=rpm
